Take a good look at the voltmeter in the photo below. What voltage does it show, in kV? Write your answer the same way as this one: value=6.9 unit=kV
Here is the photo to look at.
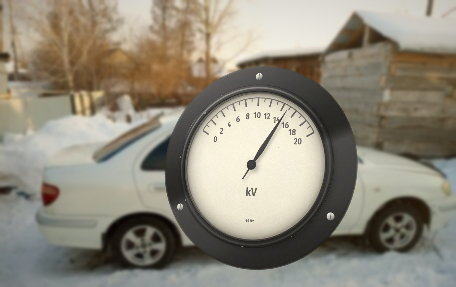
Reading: value=15 unit=kV
